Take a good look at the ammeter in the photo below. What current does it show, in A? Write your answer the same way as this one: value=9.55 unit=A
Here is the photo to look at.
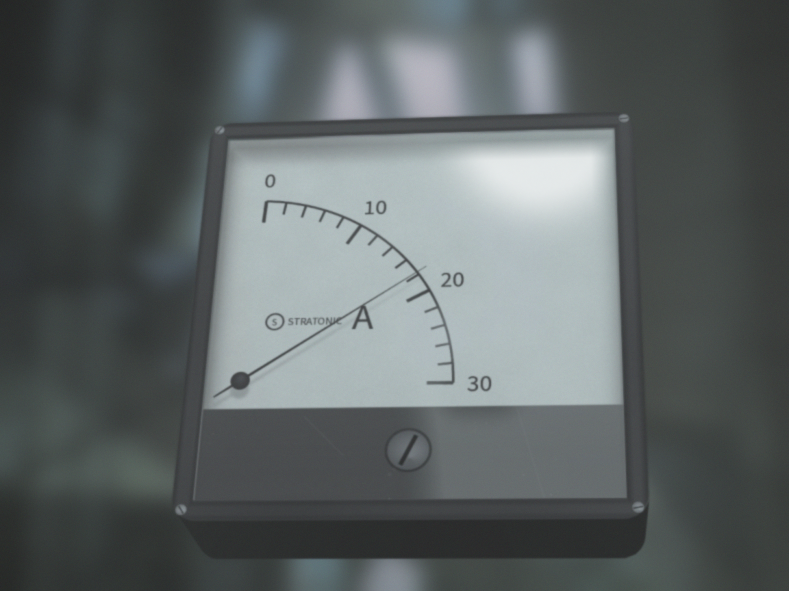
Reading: value=18 unit=A
